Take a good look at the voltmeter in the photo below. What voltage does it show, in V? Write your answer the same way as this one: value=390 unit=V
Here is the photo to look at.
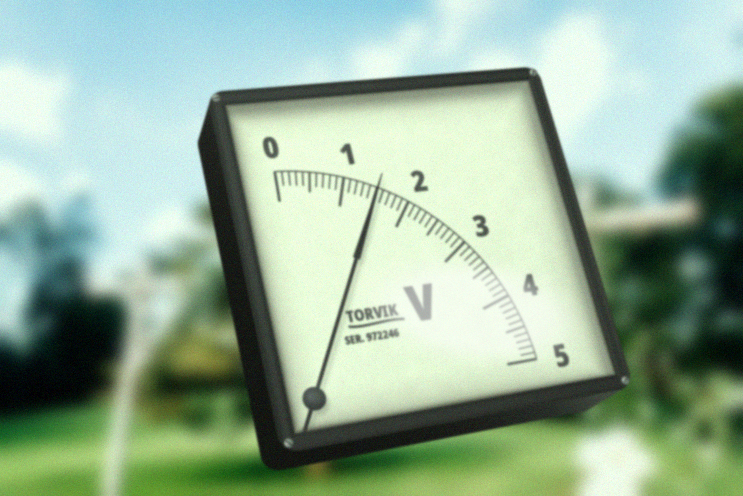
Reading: value=1.5 unit=V
